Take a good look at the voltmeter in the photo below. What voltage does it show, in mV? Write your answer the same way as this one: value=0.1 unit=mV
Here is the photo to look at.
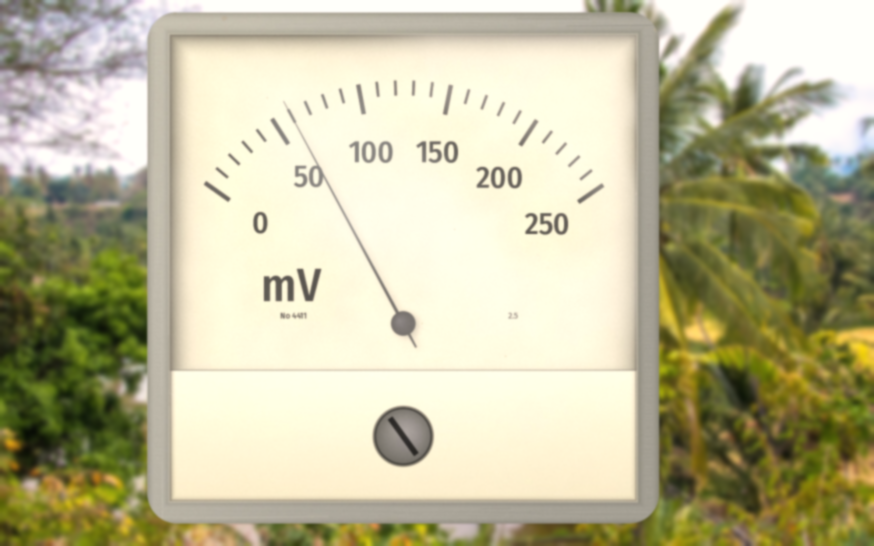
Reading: value=60 unit=mV
